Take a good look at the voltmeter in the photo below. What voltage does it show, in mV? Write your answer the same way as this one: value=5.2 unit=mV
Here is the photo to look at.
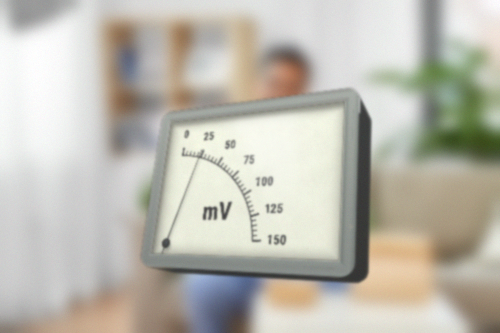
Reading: value=25 unit=mV
